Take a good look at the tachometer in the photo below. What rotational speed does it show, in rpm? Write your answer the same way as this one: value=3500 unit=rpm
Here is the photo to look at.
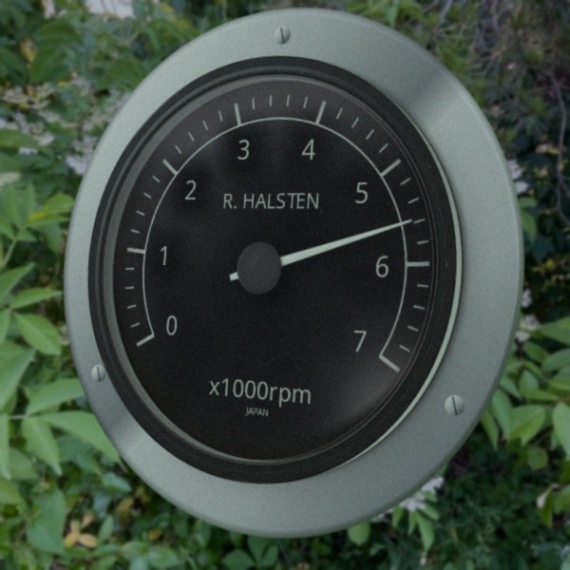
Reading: value=5600 unit=rpm
